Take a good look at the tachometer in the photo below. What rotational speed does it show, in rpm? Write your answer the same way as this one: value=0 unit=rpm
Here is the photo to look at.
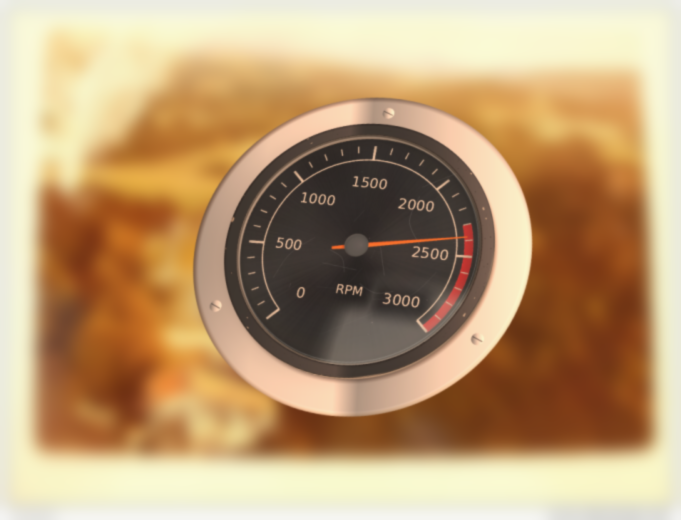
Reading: value=2400 unit=rpm
